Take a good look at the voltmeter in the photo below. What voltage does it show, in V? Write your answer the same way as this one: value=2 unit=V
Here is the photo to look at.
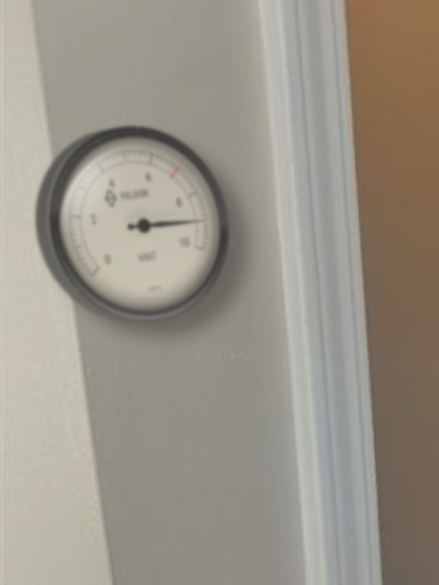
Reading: value=9 unit=V
